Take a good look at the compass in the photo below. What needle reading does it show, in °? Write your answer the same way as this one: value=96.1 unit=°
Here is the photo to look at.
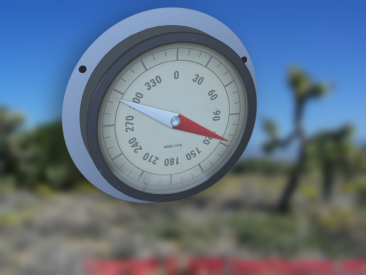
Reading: value=115 unit=°
